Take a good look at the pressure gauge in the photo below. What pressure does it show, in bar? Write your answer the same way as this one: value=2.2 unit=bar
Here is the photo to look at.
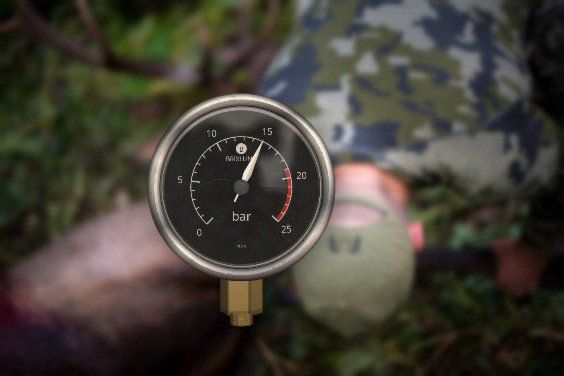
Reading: value=15 unit=bar
